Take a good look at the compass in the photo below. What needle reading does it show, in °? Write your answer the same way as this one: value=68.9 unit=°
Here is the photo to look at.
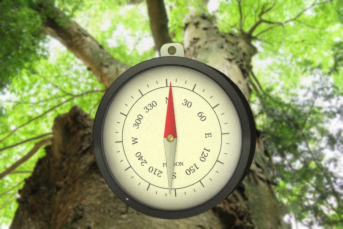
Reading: value=5 unit=°
